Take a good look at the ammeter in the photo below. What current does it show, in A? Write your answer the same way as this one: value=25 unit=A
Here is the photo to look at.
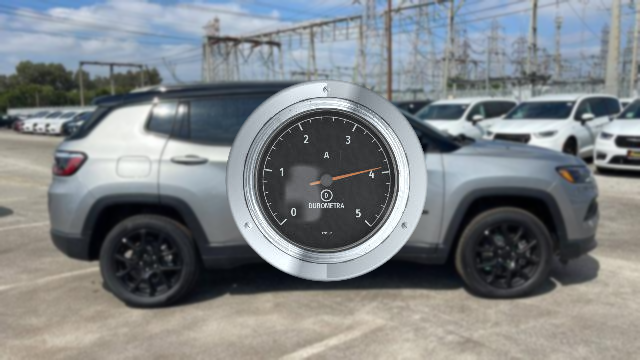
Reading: value=3.9 unit=A
